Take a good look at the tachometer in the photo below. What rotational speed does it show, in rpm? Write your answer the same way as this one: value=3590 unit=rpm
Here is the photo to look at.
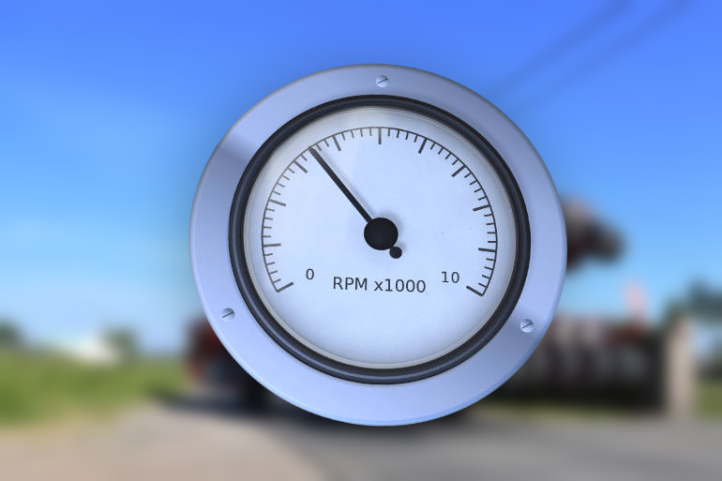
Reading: value=3400 unit=rpm
